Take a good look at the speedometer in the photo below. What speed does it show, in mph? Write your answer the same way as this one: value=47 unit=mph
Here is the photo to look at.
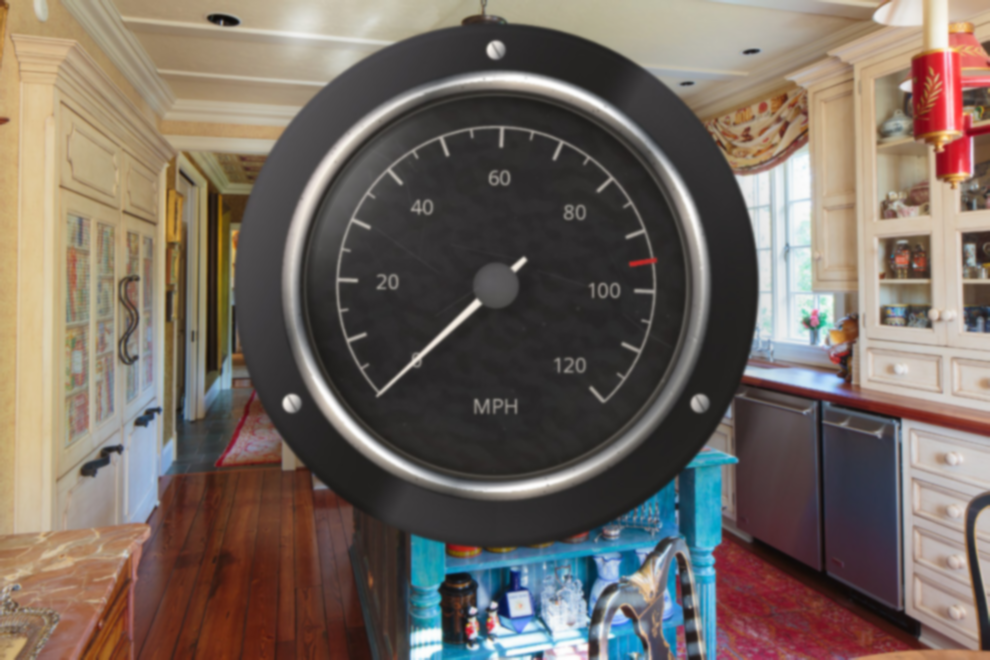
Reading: value=0 unit=mph
